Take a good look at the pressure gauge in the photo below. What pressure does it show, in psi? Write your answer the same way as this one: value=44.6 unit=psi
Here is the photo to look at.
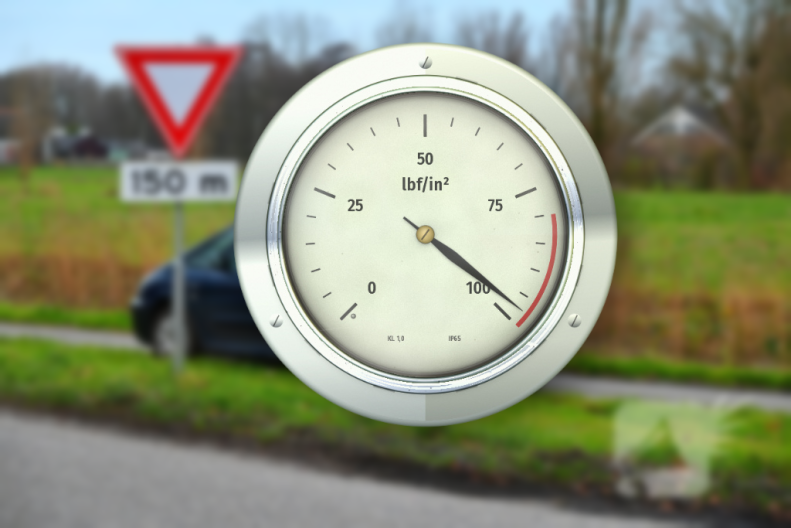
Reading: value=97.5 unit=psi
